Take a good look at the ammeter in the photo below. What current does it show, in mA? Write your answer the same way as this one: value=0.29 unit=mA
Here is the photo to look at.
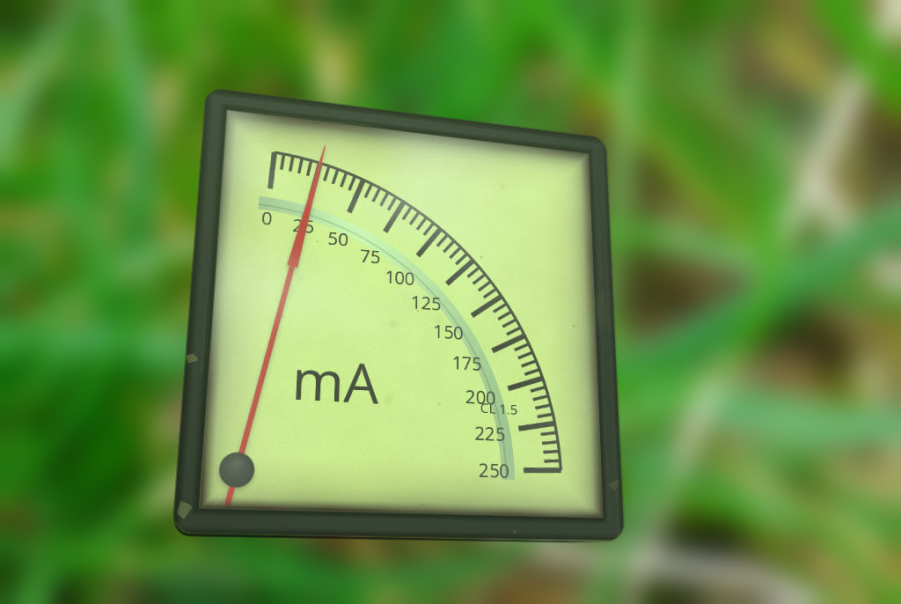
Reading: value=25 unit=mA
